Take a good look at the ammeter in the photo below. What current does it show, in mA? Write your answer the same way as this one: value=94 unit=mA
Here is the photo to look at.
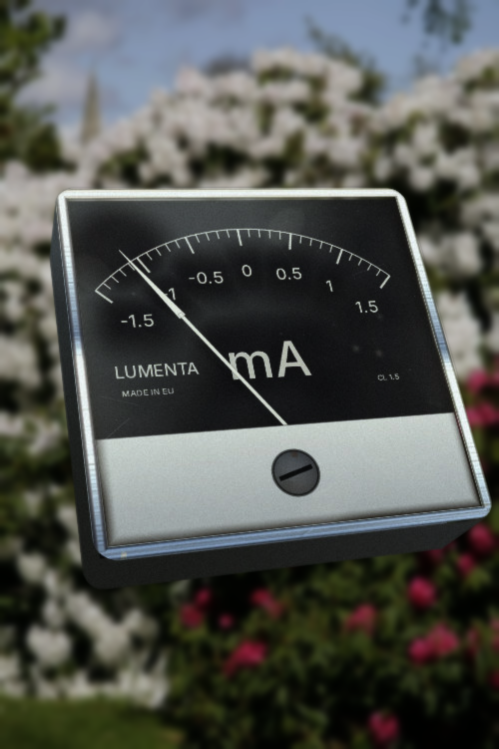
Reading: value=-1.1 unit=mA
